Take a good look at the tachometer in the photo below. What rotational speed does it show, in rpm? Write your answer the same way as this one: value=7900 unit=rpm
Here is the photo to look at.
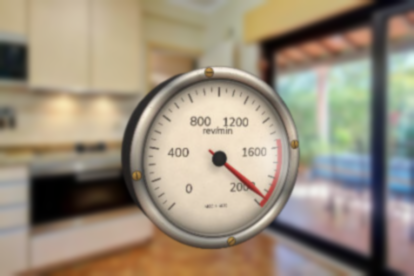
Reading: value=1950 unit=rpm
